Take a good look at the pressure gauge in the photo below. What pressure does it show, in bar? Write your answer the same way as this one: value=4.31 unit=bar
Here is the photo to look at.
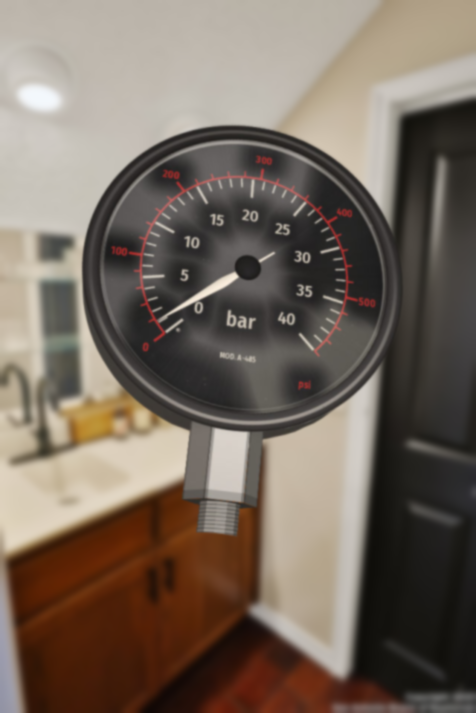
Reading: value=1 unit=bar
